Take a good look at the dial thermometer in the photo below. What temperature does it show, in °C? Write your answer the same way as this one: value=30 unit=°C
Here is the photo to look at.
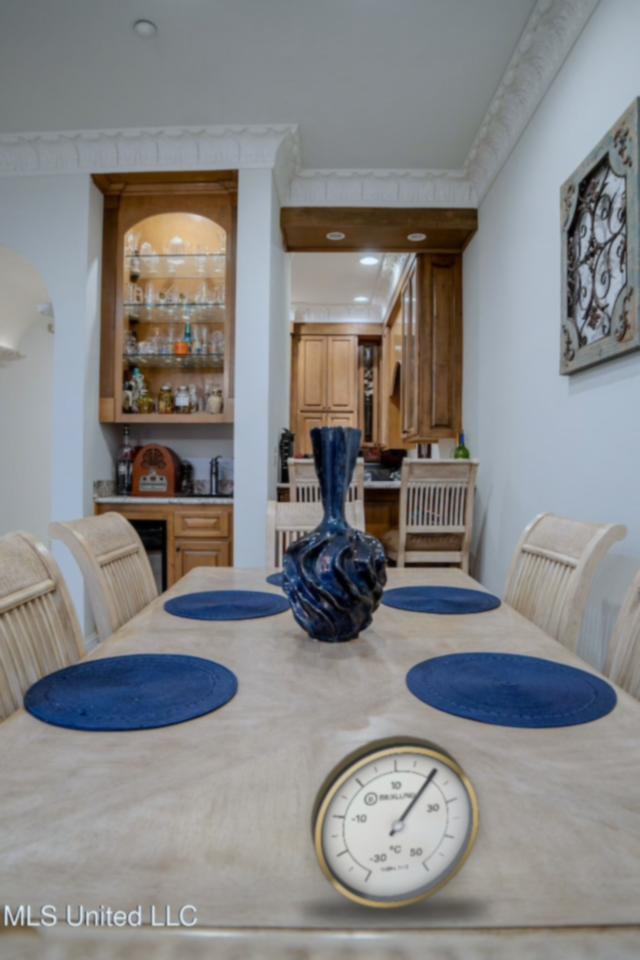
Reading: value=20 unit=°C
